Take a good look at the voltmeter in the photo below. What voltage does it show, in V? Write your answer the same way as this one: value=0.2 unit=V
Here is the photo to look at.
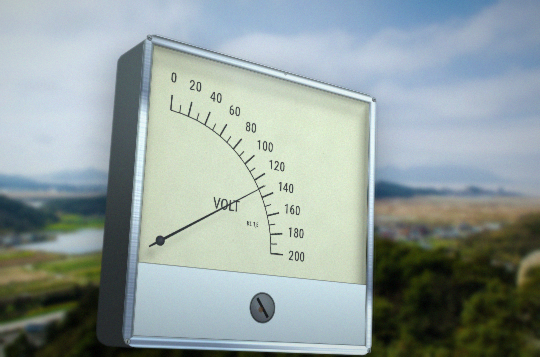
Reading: value=130 unit=V
